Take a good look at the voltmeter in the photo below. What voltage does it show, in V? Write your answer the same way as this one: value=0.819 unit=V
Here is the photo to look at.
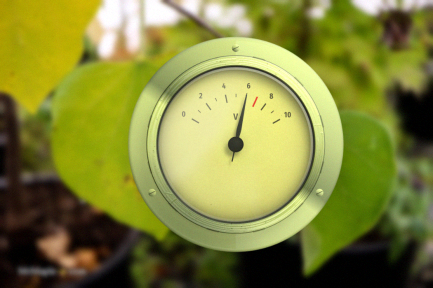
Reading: value=6 unit=V
